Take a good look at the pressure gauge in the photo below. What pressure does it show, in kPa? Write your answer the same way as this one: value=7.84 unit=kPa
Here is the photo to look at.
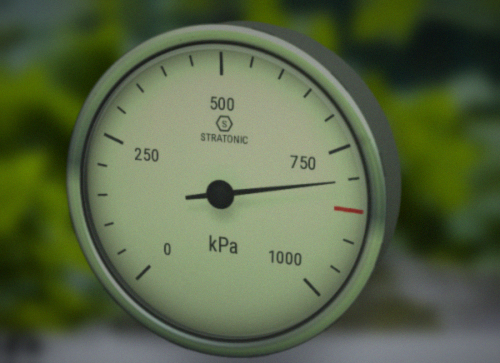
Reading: value=800 unit=kPa
